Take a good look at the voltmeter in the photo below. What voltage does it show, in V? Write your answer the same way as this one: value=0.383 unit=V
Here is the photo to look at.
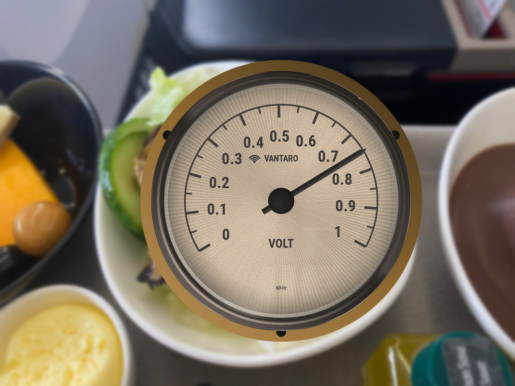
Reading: value=0.75 unit=V
